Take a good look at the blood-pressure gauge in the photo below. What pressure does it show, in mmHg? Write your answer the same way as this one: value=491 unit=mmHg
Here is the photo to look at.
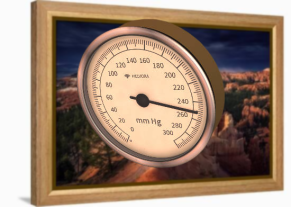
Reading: value=250 unit=mmHg
